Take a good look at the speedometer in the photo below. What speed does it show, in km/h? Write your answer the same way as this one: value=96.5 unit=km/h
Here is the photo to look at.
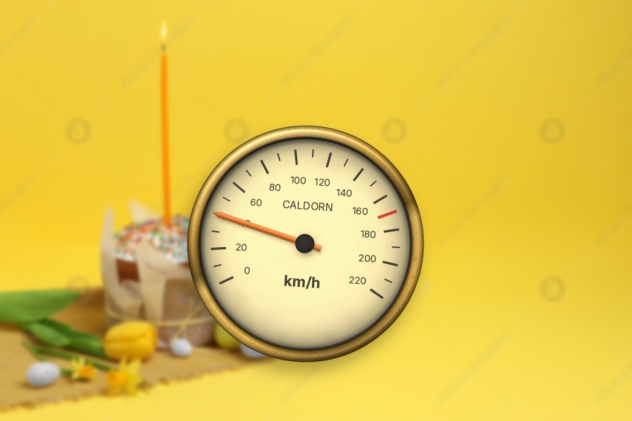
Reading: value=40 unit=km/h
